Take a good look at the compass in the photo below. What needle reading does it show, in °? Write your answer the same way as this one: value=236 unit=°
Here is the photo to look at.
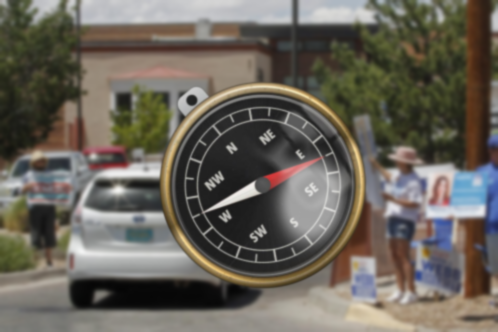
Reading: value=105 unit=°
